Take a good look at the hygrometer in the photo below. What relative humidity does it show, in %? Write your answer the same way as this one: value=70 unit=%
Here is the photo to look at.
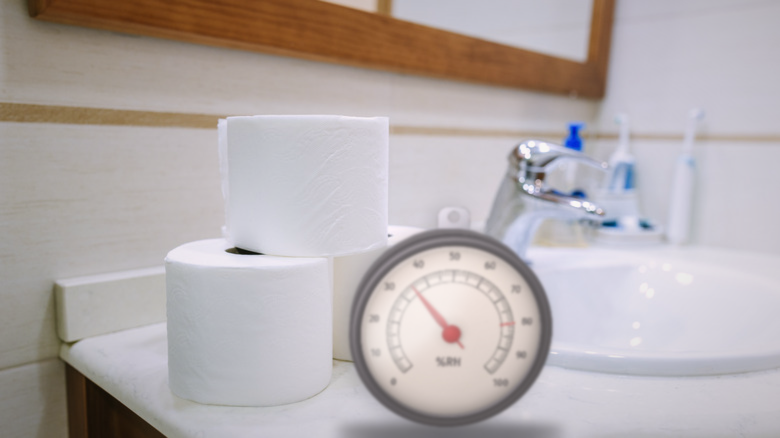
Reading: value=35 unit=%
